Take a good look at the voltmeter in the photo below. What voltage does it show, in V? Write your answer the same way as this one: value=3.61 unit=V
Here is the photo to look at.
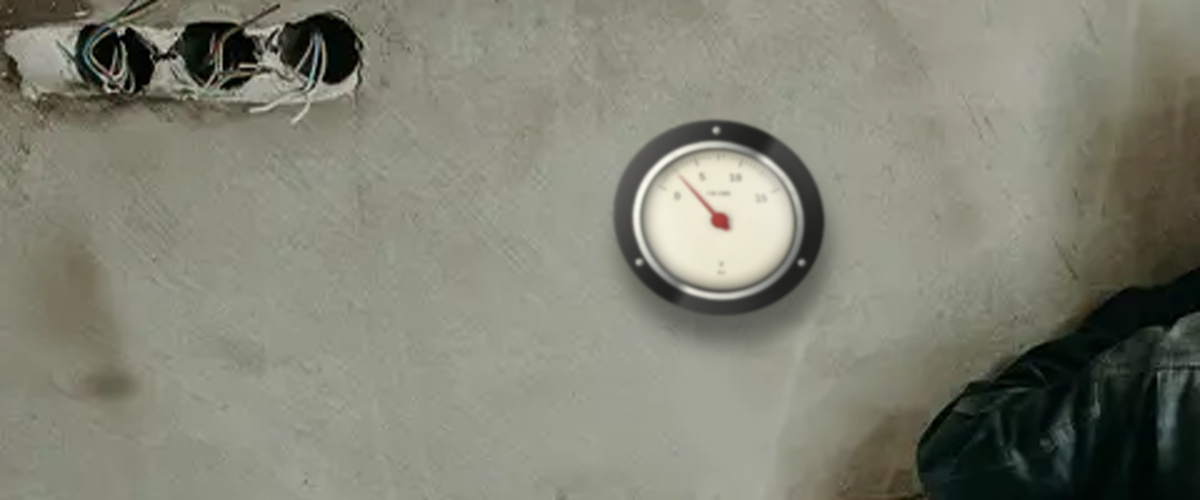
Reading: value=2.5 unit=V
